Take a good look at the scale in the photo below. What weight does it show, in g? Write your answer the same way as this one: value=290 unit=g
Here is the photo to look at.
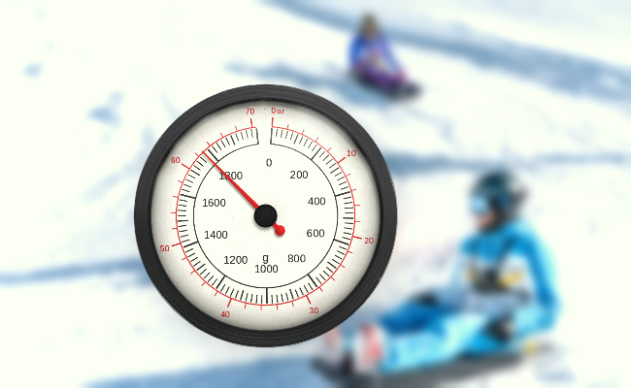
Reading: value=1780 unit=g
